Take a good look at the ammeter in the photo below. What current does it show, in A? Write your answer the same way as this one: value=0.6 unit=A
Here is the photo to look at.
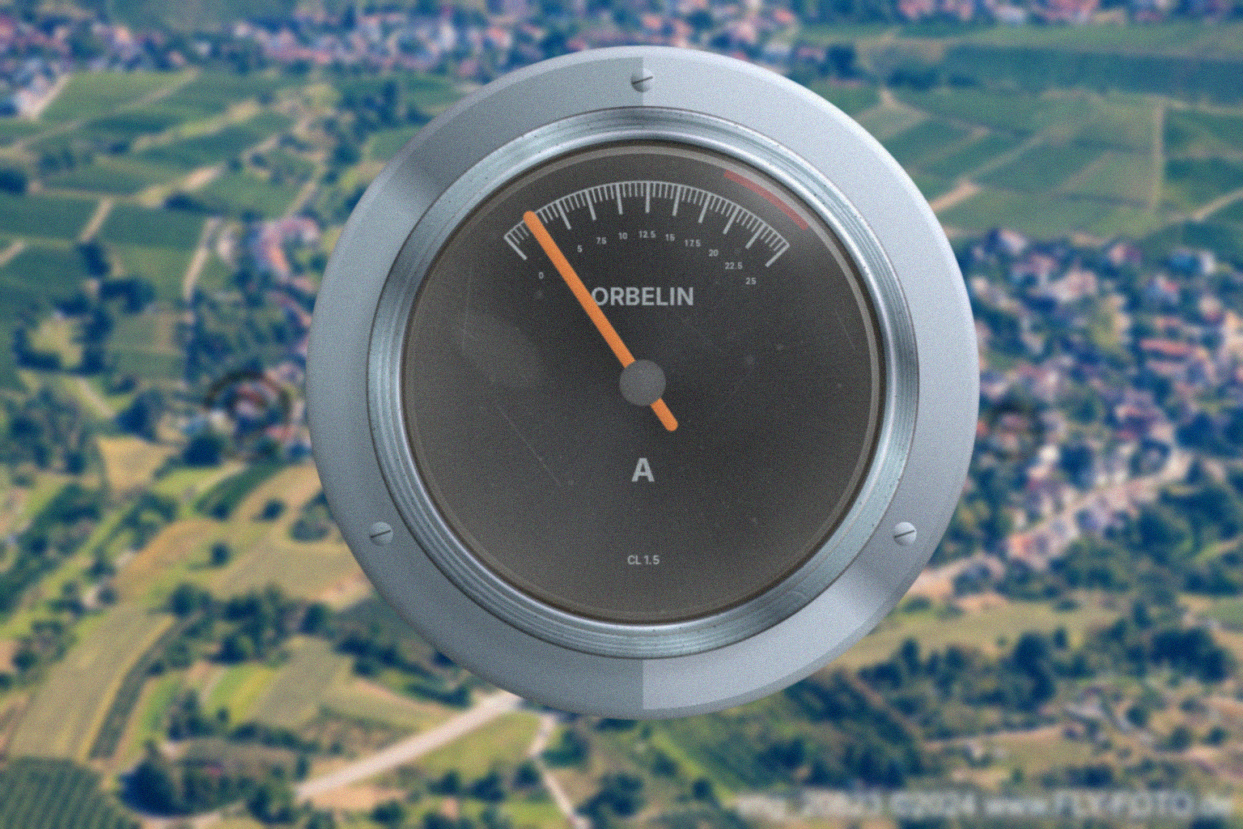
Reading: value=2.5 unit=A
